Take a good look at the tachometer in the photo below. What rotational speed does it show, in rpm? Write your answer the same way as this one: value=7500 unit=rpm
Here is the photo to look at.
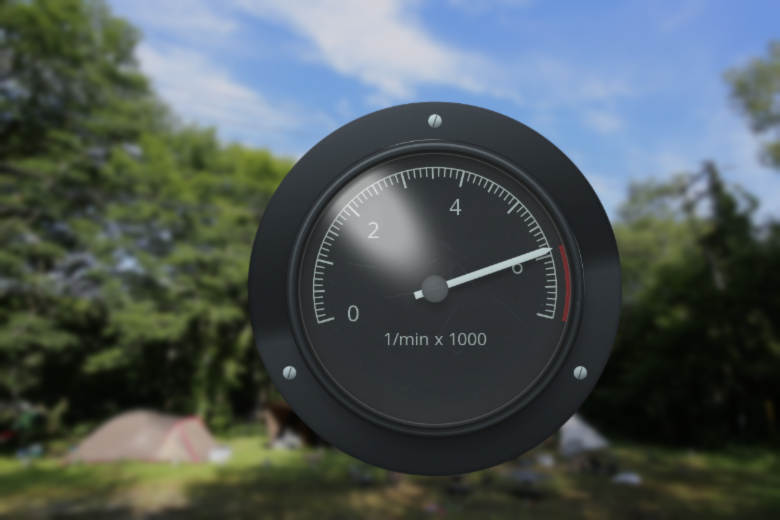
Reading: value=5900 unit=rpm
